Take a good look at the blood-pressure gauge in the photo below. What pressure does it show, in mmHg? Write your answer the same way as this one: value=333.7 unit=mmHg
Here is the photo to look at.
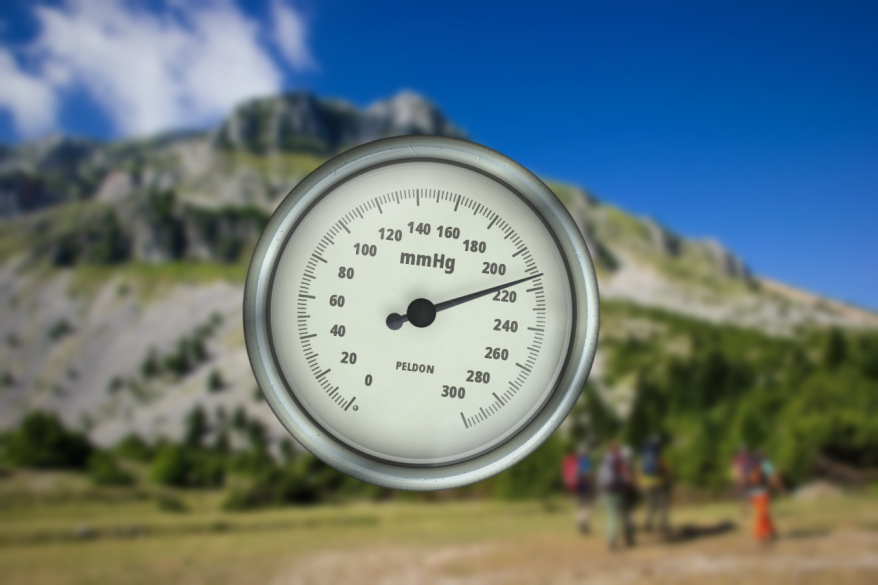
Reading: value=214 unit=mmHg
